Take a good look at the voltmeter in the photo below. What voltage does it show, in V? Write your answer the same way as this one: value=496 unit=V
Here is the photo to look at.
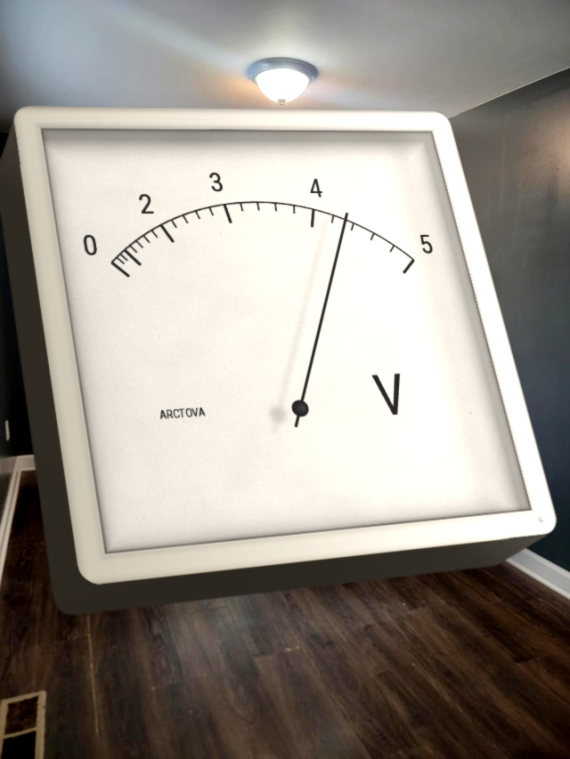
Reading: value=4.3 unit=V
